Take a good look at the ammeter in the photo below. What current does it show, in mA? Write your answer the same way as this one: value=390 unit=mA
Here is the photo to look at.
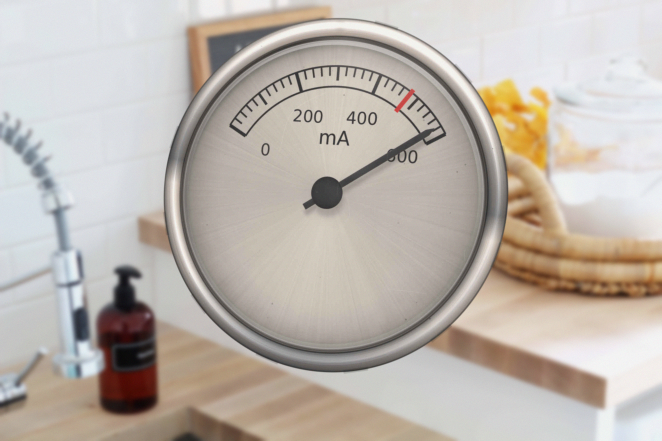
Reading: value=580 unit=mA
